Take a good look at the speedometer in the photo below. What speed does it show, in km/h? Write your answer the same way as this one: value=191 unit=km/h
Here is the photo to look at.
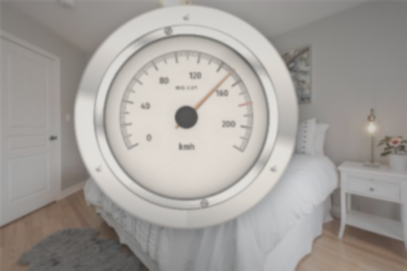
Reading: value=150 unit=km/h
